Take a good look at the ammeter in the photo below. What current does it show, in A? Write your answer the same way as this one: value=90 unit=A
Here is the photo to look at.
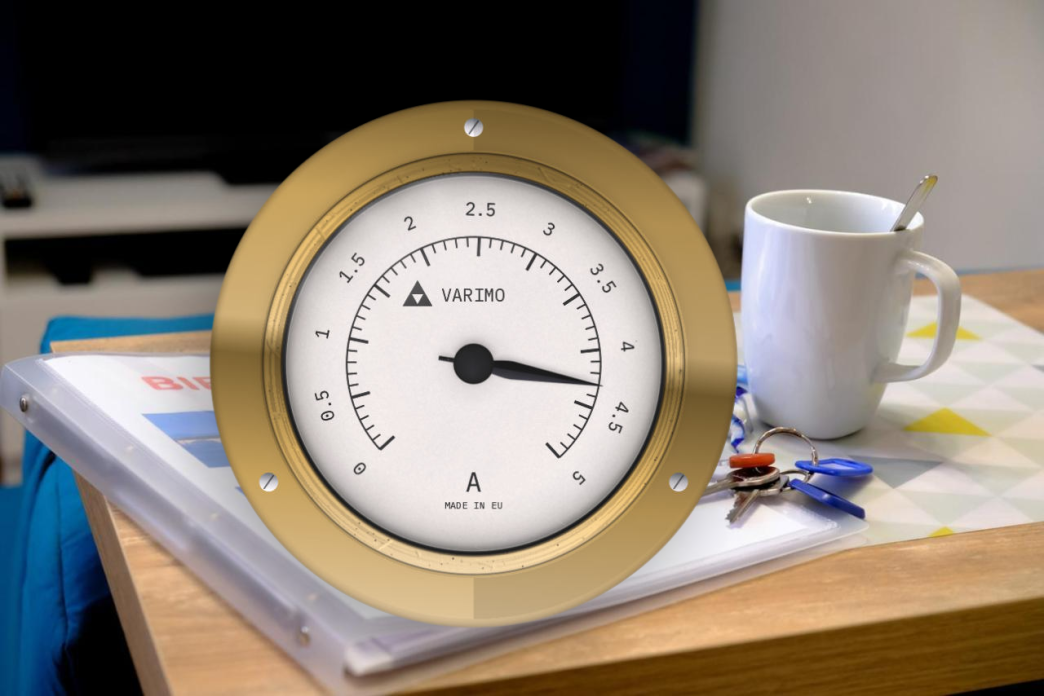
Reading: value=4.3 unit=A
